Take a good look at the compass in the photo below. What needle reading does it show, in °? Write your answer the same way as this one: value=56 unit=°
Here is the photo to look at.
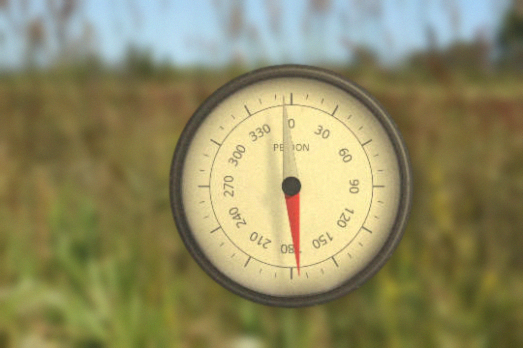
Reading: value=175 unit=°
